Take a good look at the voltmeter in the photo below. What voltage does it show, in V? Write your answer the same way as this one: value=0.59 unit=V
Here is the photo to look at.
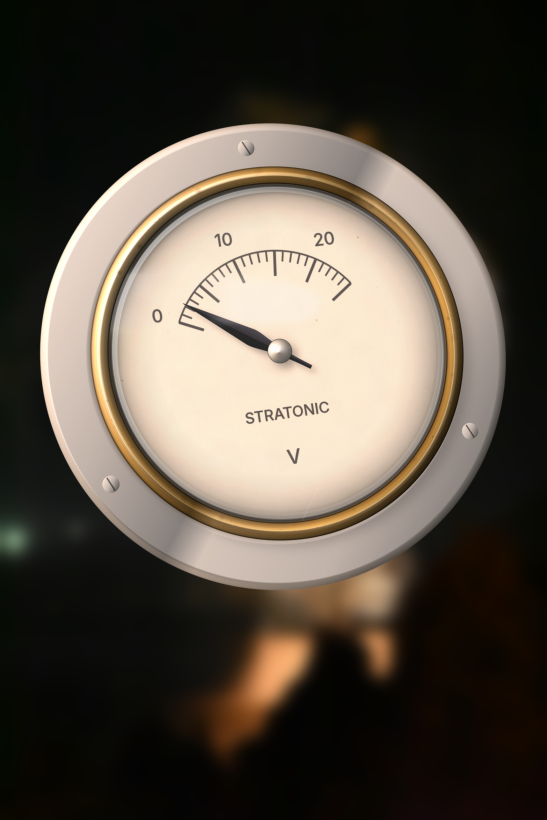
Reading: value=2 unit=V
